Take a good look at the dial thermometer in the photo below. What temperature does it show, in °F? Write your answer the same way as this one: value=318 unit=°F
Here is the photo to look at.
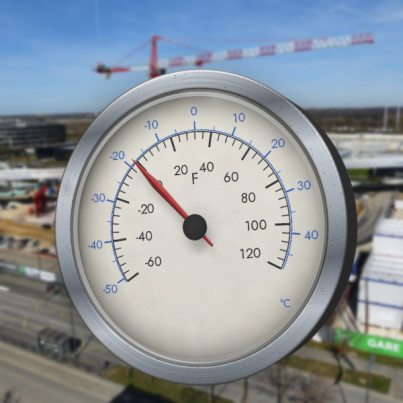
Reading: value=0 unit=°F
